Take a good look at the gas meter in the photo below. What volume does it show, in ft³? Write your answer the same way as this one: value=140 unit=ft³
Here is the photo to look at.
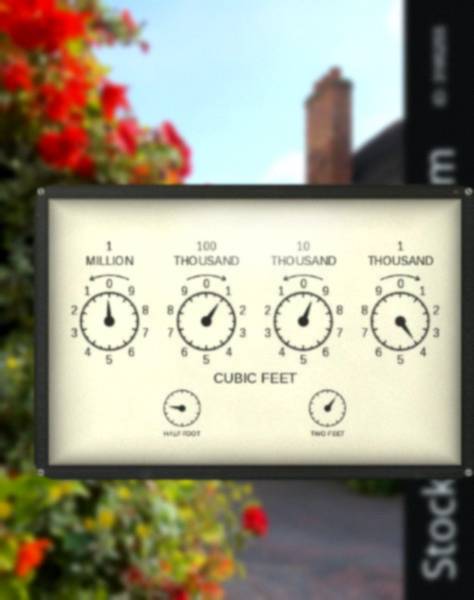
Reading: value=9400 unit=ft³
